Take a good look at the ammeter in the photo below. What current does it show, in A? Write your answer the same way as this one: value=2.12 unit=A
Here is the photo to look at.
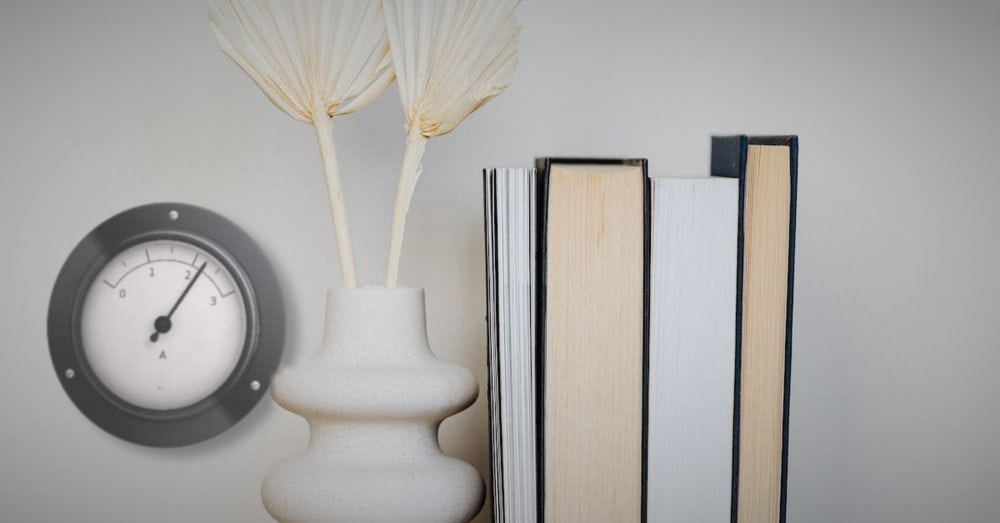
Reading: value=2.25 unit=A
